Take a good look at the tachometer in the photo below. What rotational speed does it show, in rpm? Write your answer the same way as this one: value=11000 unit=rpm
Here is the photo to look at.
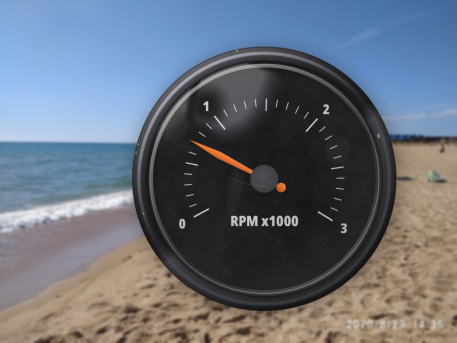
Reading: value=700 unit=rpm
